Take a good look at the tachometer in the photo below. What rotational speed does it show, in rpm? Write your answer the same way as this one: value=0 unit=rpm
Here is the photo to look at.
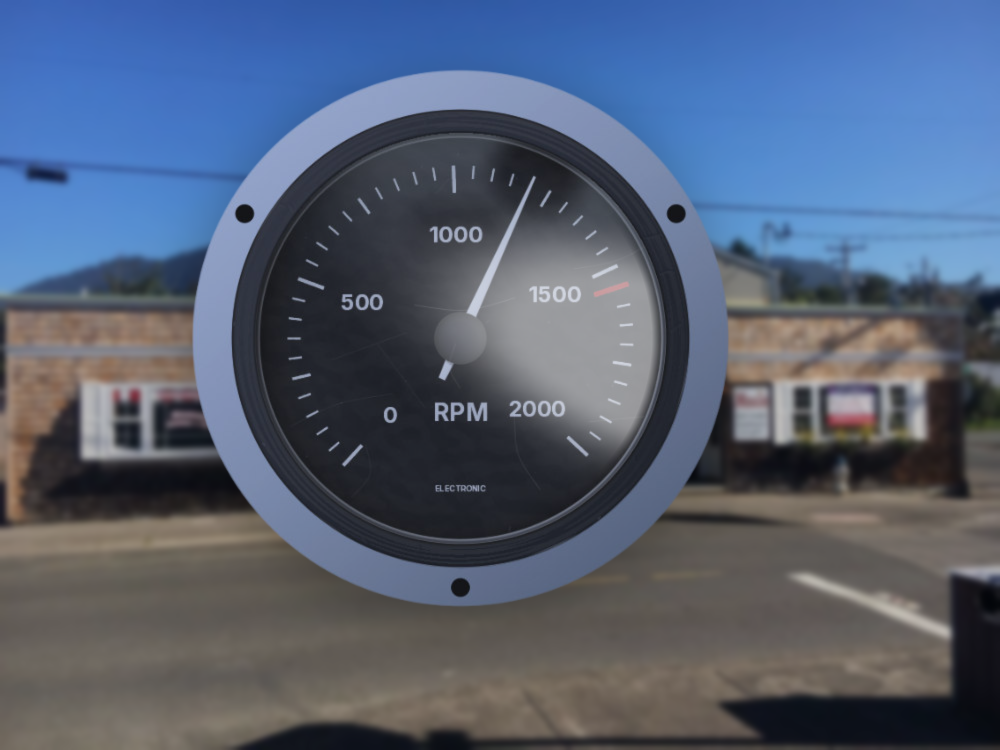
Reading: value=1200 unit=rpm
